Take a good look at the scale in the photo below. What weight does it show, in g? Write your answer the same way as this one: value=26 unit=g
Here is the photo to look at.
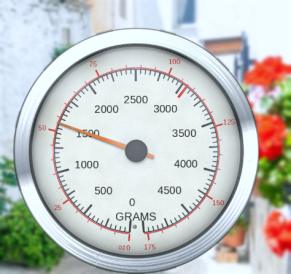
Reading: value=1500 unit=g
